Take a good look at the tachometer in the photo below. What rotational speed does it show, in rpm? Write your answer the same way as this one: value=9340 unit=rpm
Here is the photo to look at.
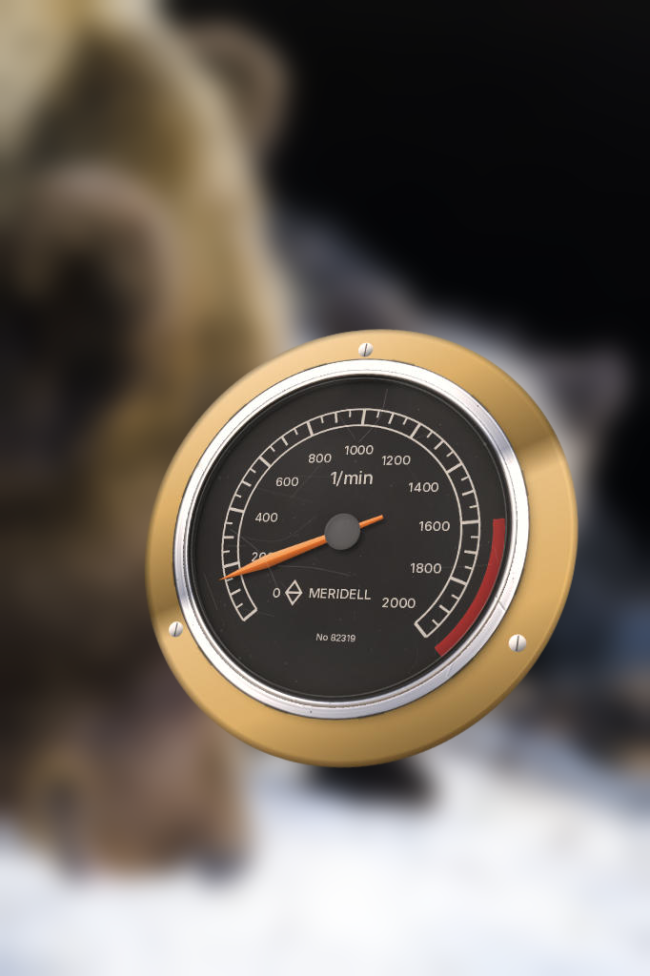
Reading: value=150 unit=rpm
